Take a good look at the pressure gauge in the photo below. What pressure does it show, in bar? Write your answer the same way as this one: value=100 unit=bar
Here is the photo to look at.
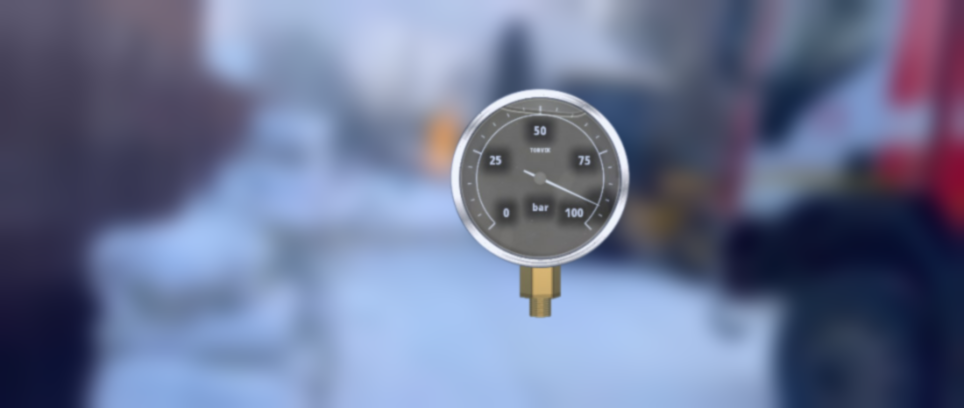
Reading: value=92.5 unit=bar
